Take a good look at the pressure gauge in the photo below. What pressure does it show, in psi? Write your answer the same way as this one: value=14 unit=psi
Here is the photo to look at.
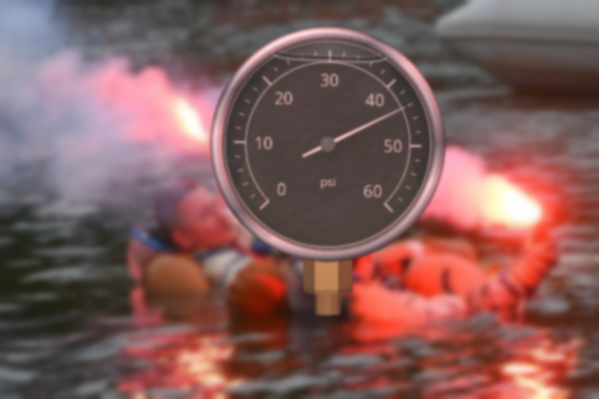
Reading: value=44 unit=psi
